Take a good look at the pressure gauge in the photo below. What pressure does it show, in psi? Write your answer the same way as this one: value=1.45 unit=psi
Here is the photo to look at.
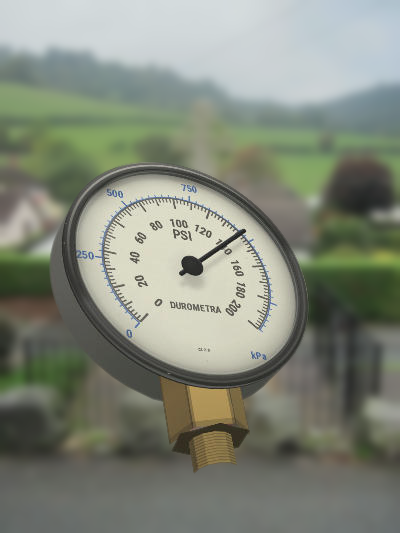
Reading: value=140 unit=psi
